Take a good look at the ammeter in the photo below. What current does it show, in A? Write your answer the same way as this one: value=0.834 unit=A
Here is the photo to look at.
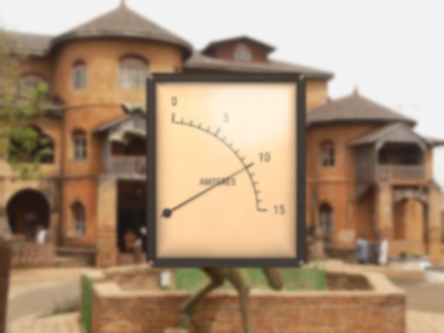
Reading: value=10 unit=A
